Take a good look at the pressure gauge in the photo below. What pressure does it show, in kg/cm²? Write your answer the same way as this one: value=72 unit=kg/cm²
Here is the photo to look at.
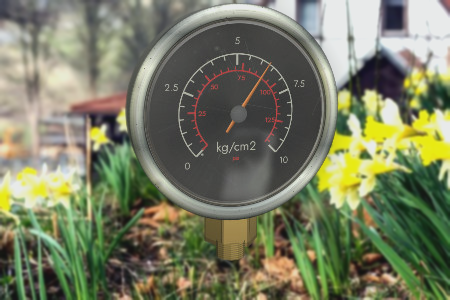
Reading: value=6.25 unit=kg/cm²
